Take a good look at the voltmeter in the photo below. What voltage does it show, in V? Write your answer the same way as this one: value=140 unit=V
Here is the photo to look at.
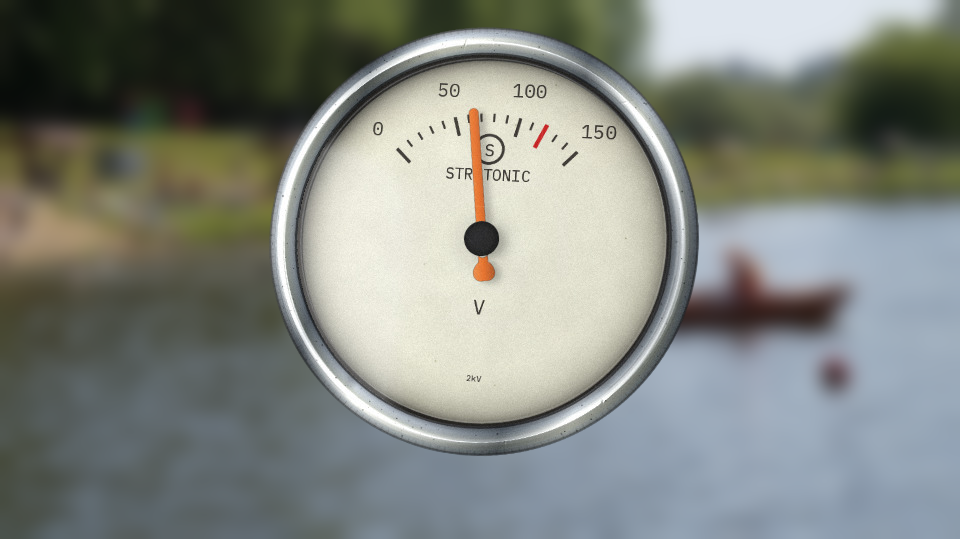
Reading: value=65 unit=V
